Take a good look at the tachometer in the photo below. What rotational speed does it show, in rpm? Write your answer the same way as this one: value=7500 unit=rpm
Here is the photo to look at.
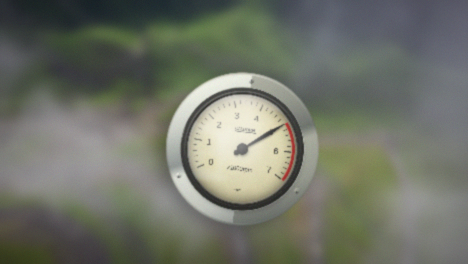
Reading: value=5000 unit=rpm
